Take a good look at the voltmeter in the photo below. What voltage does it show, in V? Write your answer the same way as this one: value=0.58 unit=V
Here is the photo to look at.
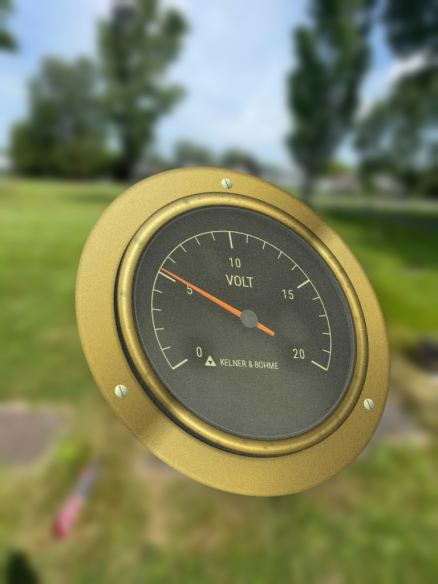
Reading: value=5 unit=V
